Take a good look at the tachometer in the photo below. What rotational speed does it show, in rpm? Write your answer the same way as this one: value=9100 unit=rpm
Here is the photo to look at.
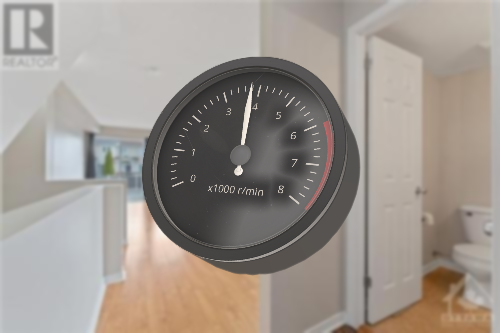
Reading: value=3800 unit=rpm
